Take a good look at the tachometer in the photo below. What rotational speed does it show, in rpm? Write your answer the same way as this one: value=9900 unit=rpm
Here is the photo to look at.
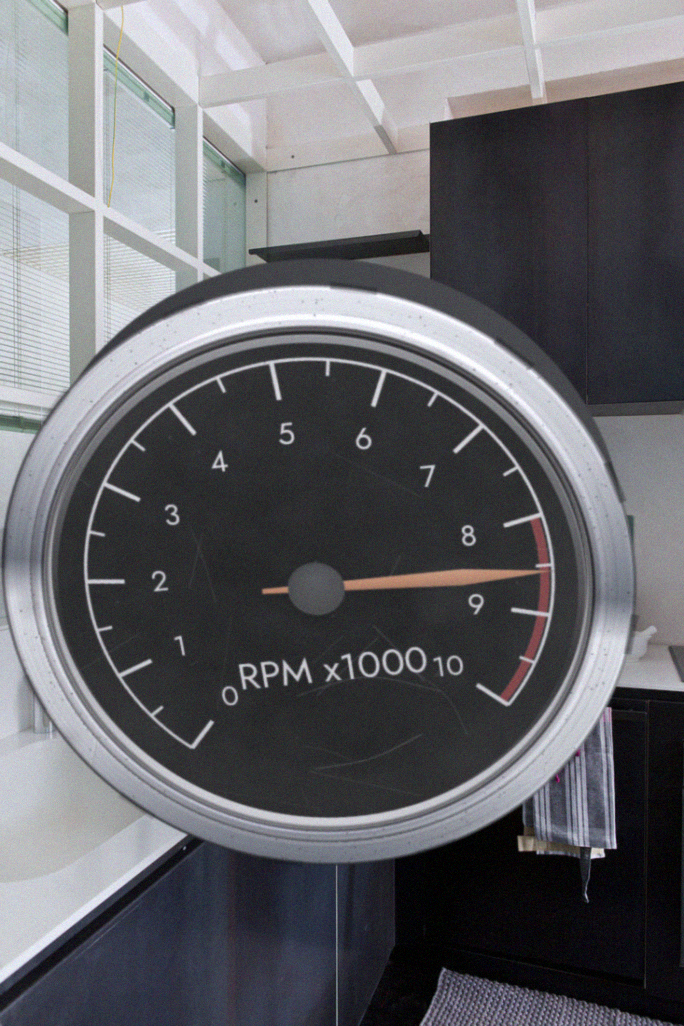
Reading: value=8500 unit=rpm
